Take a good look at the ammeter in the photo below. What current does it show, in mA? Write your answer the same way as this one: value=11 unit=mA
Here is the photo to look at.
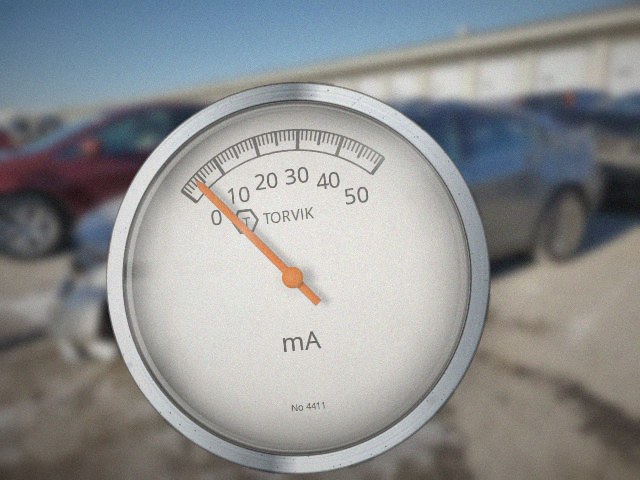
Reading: value=4 unit=mA
